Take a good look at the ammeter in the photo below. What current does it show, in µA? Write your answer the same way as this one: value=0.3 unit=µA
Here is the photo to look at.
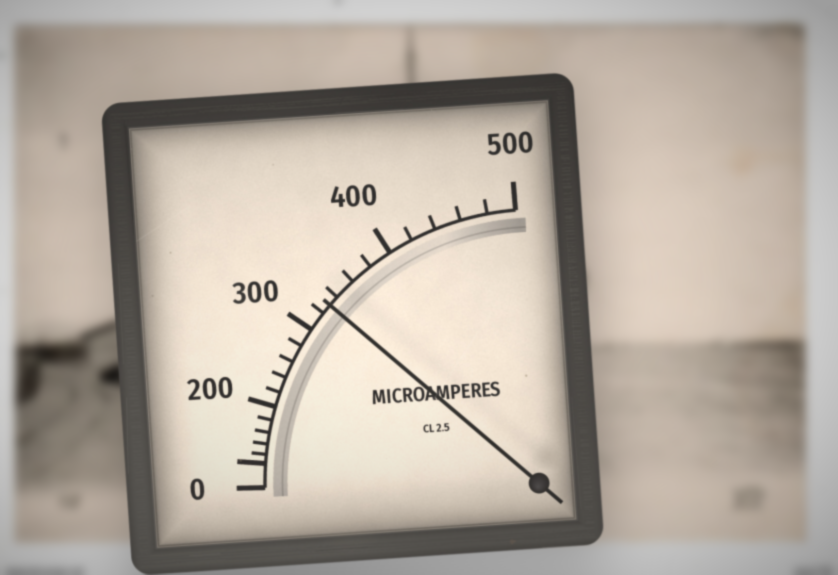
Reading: value=330 unit=µA
